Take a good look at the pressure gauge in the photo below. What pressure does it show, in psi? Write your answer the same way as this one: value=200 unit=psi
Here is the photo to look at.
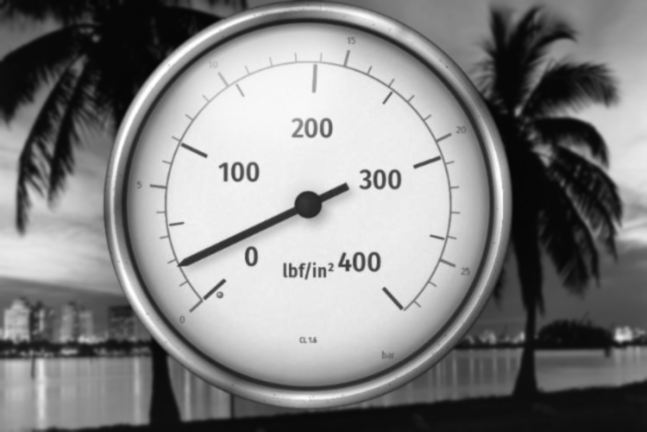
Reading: value=25 unit=psi
